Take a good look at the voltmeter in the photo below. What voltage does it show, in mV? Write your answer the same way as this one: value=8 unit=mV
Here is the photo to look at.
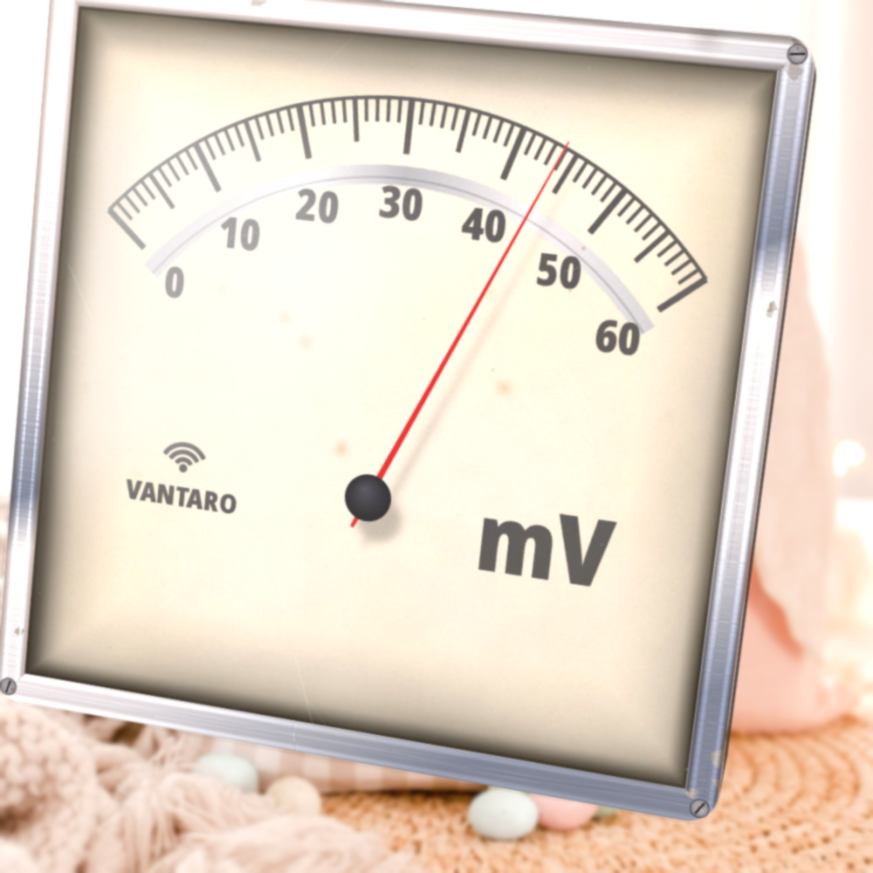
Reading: value=44 unit=mV
